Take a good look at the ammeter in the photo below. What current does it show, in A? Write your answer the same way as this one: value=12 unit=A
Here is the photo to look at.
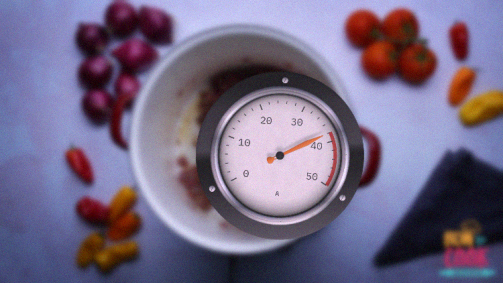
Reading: value=38 unit=A
